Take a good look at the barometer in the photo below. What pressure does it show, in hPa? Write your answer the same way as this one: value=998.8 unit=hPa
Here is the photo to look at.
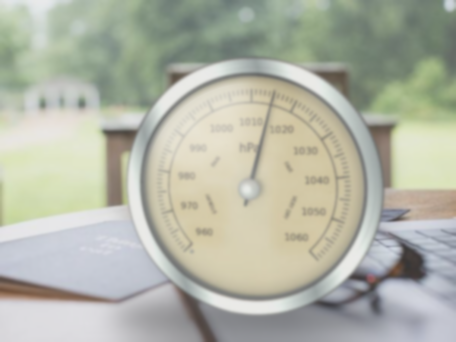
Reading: value=1015 unit=hPa
